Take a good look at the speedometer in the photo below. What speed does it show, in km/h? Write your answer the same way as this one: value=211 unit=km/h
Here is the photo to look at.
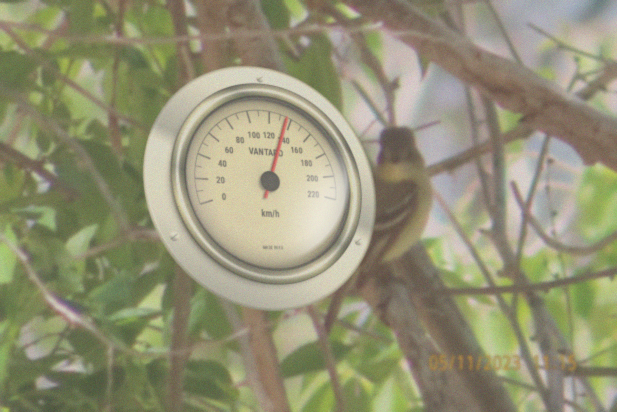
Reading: value=135 unit=km/h
